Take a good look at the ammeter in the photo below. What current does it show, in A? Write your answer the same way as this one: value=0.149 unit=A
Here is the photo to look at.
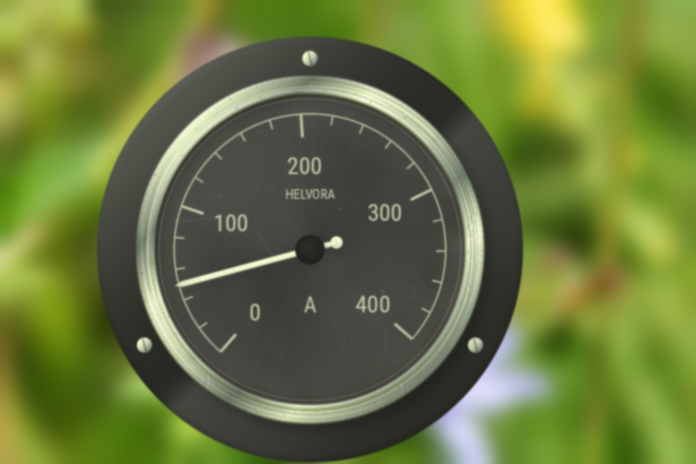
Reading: value=50 unit=A
